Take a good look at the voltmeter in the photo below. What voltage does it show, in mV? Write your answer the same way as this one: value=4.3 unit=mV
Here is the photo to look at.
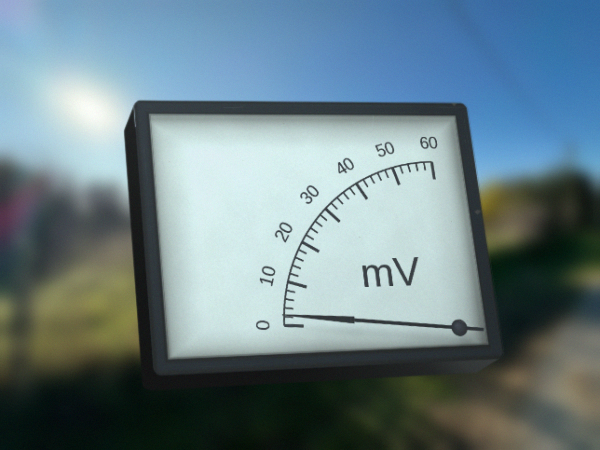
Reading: value=2 unit=mV
